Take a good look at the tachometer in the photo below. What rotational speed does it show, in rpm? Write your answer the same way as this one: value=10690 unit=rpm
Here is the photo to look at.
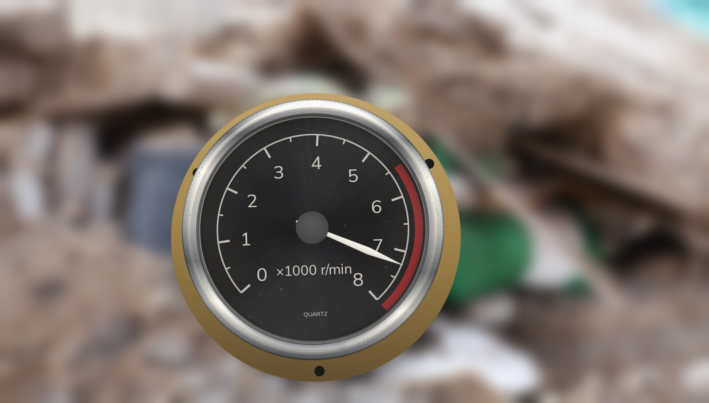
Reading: value=7250 unit=rpm
